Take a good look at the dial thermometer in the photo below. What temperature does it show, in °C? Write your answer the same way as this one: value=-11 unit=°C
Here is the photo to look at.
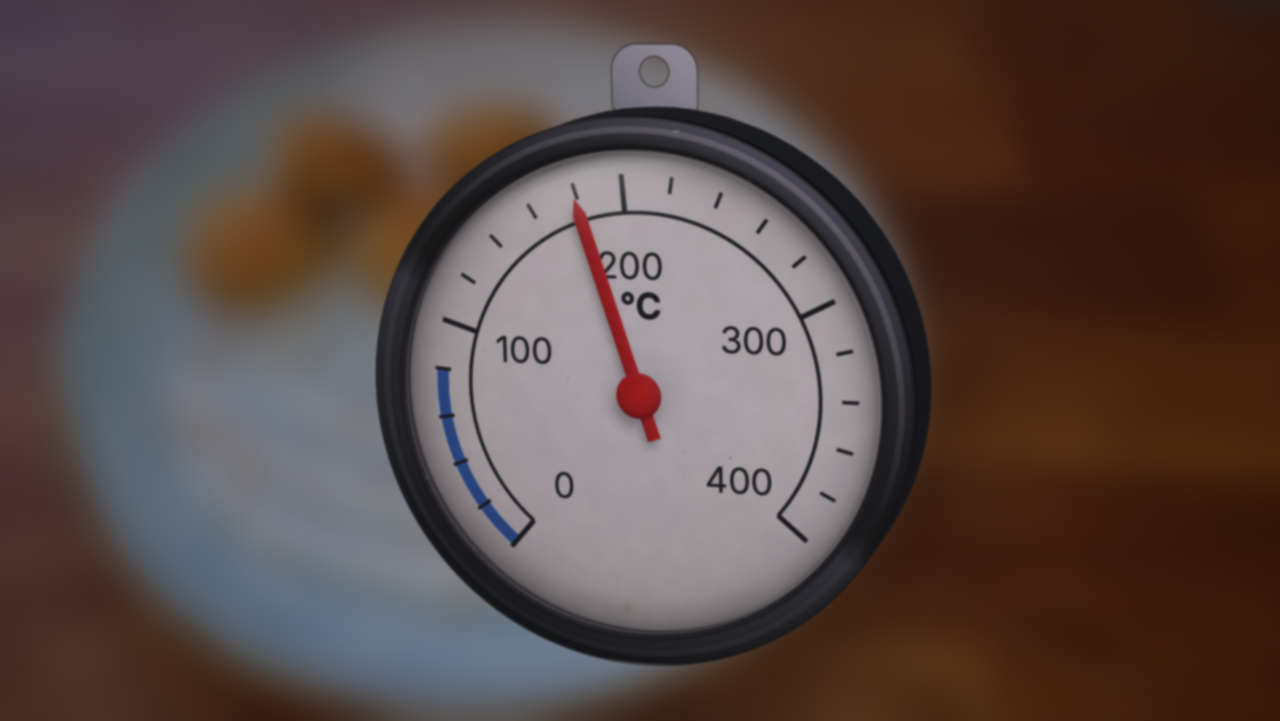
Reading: value=180 unit=°C
